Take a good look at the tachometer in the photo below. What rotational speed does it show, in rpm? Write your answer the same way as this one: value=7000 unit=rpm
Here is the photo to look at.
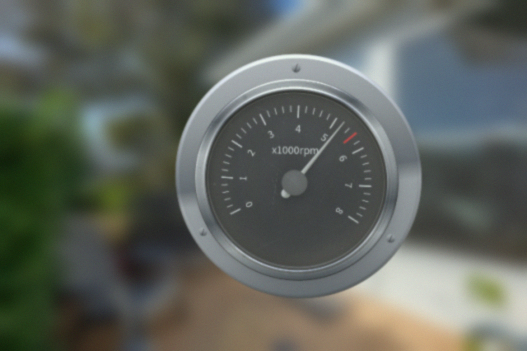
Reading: value=5200 unit=rpm
